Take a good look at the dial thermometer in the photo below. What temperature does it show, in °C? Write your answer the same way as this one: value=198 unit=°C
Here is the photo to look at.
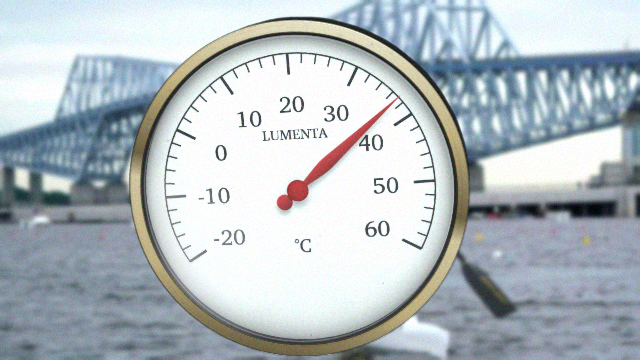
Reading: value=37 unit=°C
